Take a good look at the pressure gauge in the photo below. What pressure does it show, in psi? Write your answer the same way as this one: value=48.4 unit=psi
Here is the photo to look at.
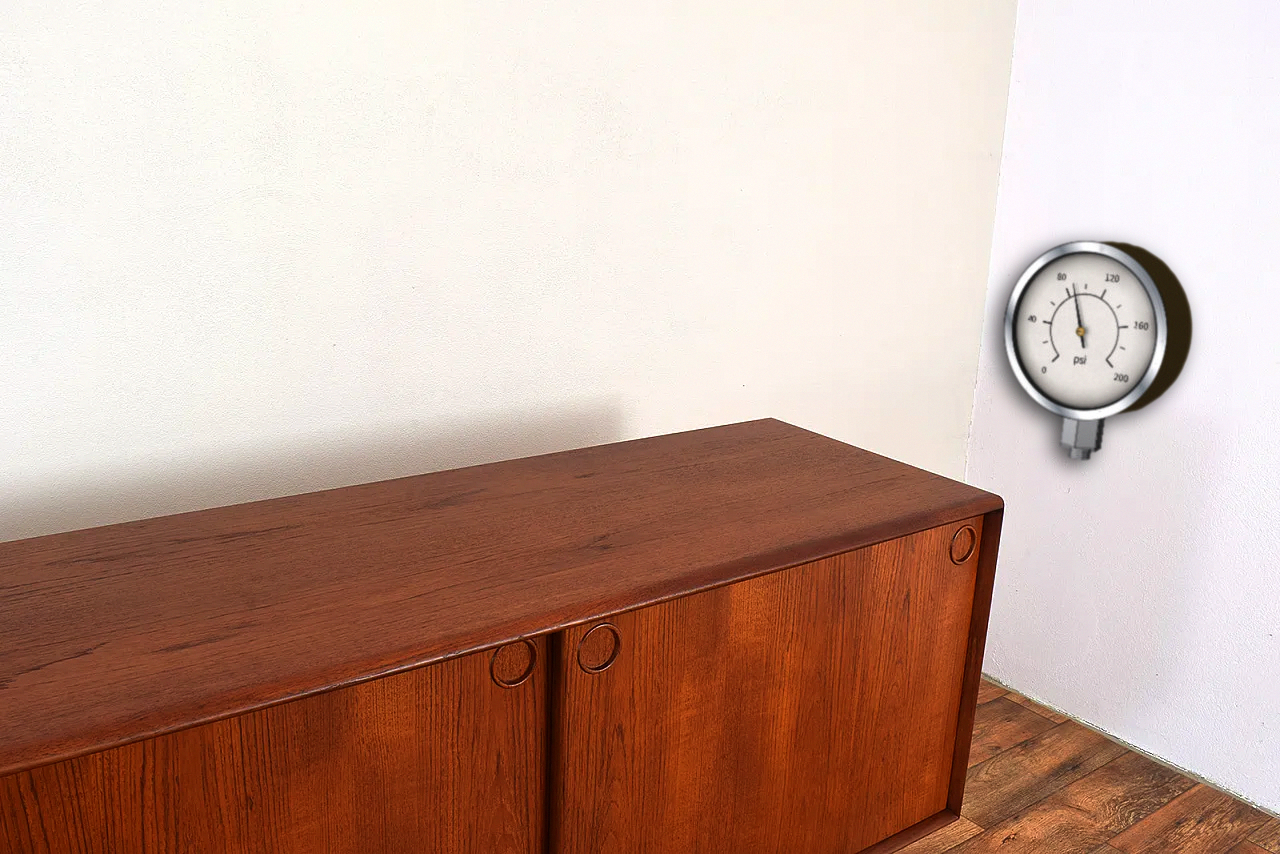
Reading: value=90 unit=psi
